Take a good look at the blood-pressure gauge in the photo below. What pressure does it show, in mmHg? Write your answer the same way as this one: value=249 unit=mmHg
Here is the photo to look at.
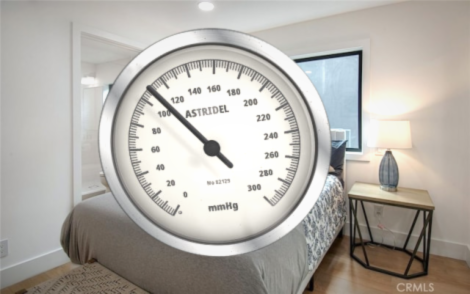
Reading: value=110 unit=mmHg
